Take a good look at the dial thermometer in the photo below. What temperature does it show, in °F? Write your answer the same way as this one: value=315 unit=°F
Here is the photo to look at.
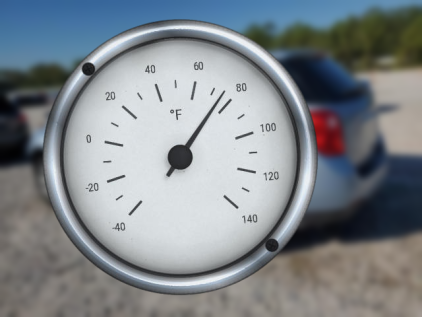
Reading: value=75 unit=°F
